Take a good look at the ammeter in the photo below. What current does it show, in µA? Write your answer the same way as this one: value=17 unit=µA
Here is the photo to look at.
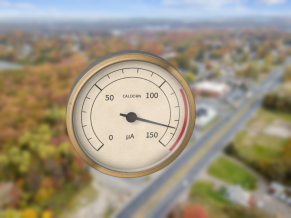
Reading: value=135 unit=µA
